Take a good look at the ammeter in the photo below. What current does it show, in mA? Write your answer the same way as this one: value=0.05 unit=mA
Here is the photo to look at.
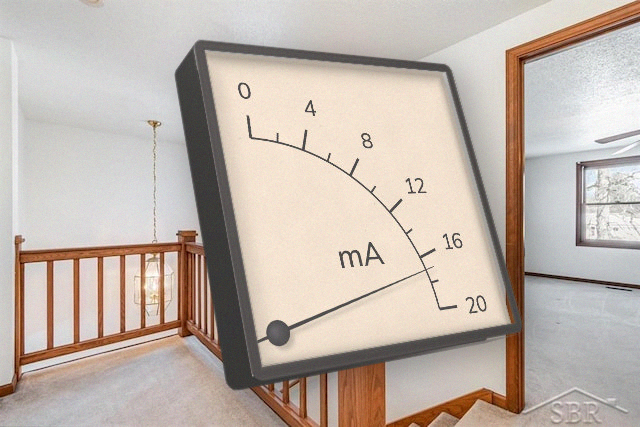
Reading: value=17 unit=mA
